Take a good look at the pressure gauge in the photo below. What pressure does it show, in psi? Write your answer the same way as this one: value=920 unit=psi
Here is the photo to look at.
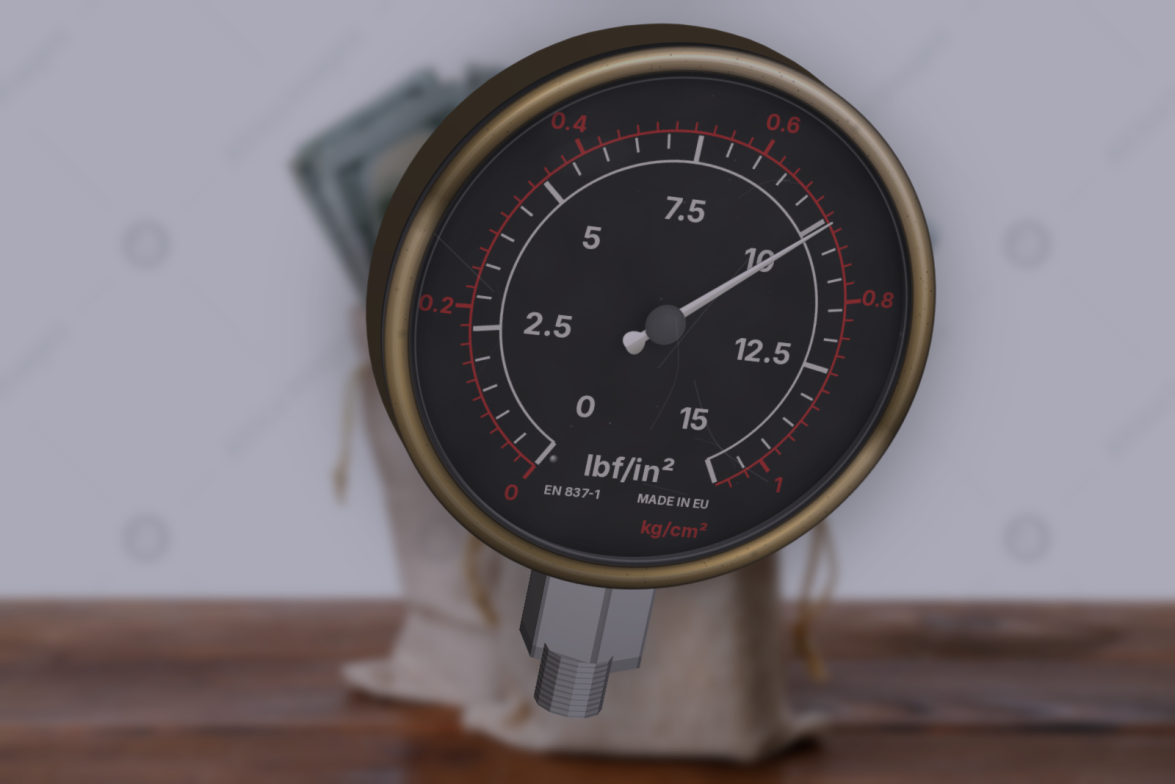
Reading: value=10 unit=psi
